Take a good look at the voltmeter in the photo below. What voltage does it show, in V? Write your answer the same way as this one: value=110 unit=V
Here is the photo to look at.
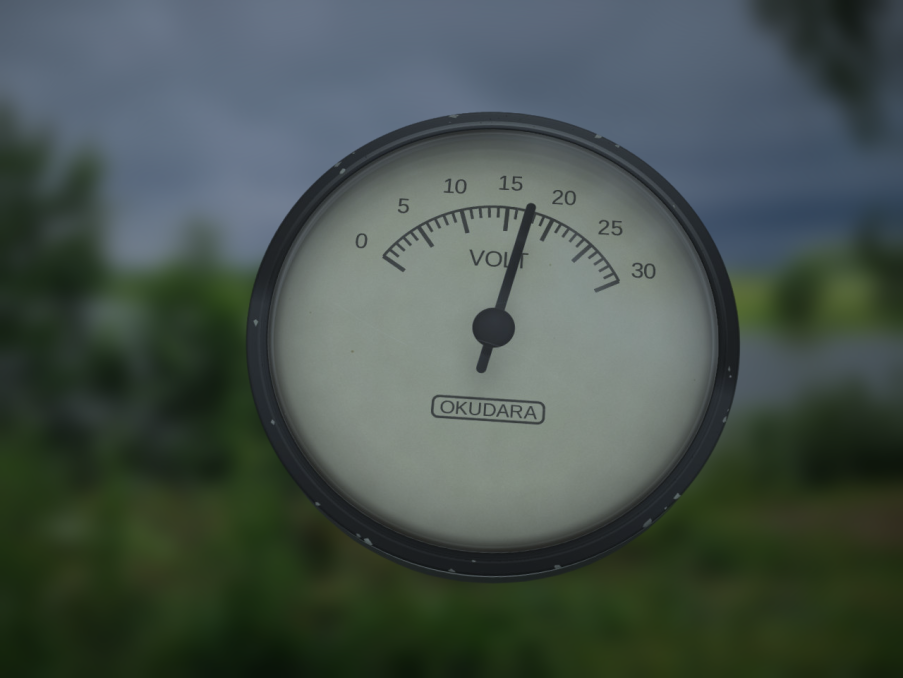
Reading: value=17.5 unit=V
